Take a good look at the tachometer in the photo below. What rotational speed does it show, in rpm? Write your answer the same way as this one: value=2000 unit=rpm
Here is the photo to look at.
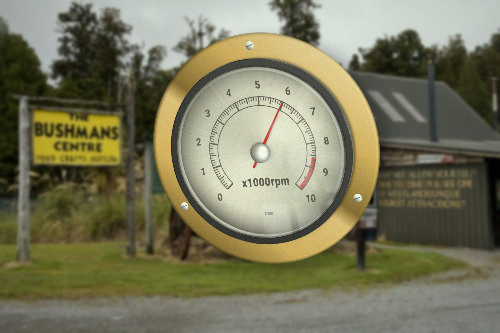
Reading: value=6000 unit=rpm
